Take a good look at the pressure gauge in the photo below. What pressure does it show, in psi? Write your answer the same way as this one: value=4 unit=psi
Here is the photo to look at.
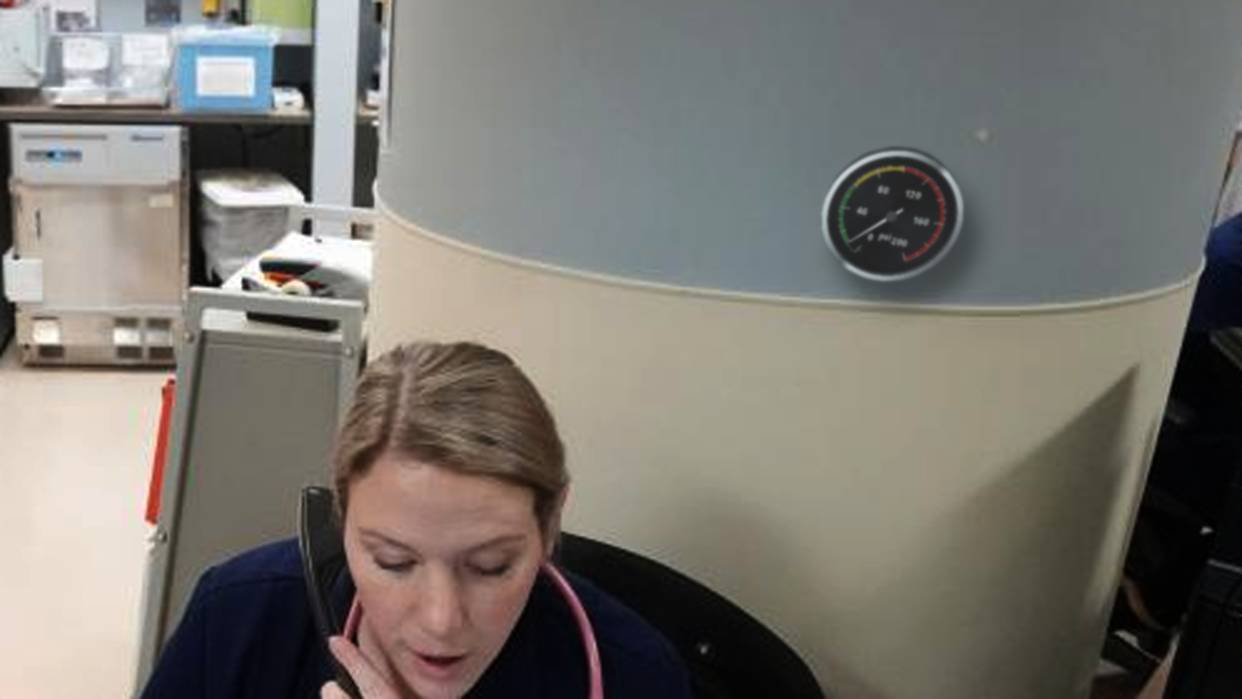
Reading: value=10 unit=psi
